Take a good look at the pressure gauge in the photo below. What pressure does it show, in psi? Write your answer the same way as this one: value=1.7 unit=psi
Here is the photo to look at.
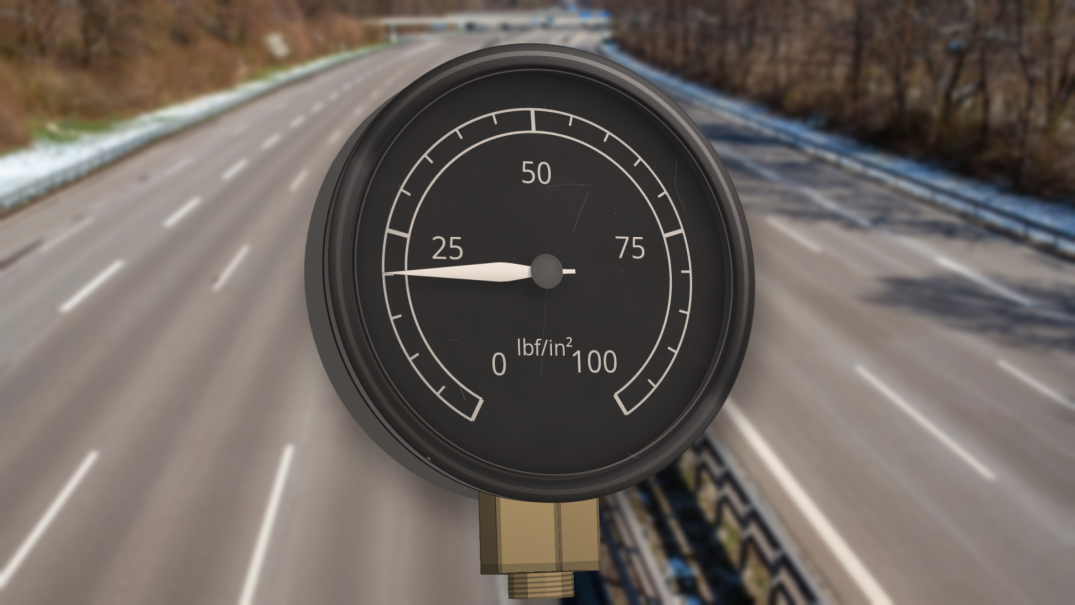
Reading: value=20 unit=psi
